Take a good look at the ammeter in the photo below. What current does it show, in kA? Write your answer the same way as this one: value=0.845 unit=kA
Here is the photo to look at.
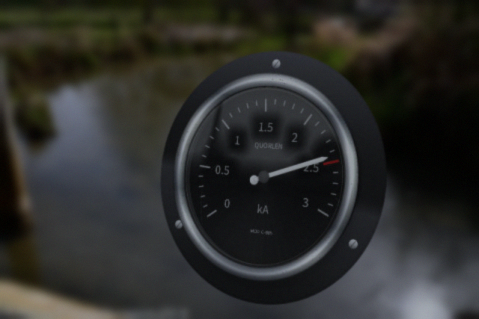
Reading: value=2.45 unit=kA
